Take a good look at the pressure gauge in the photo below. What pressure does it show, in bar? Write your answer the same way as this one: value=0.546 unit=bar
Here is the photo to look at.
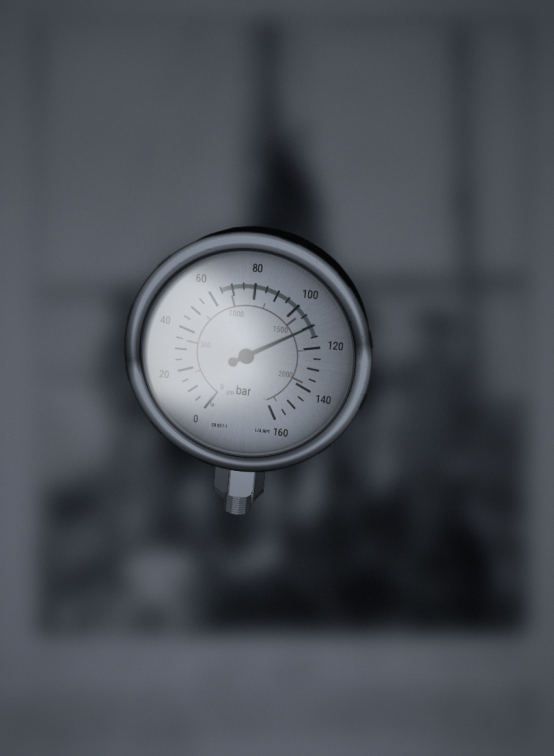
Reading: value=110 unit=bar
